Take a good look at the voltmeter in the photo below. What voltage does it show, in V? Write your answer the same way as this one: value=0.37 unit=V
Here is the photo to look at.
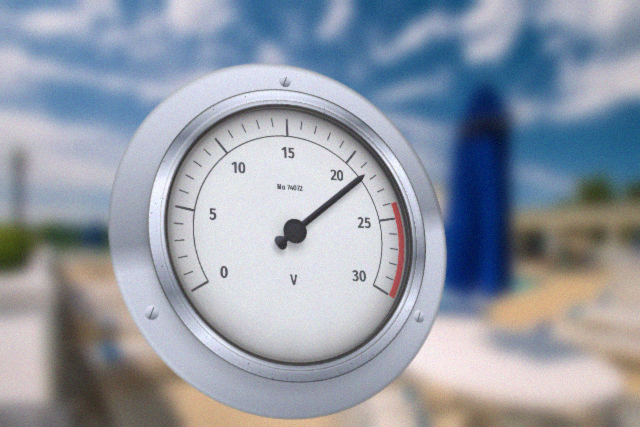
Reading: value=21.5 unit=V
